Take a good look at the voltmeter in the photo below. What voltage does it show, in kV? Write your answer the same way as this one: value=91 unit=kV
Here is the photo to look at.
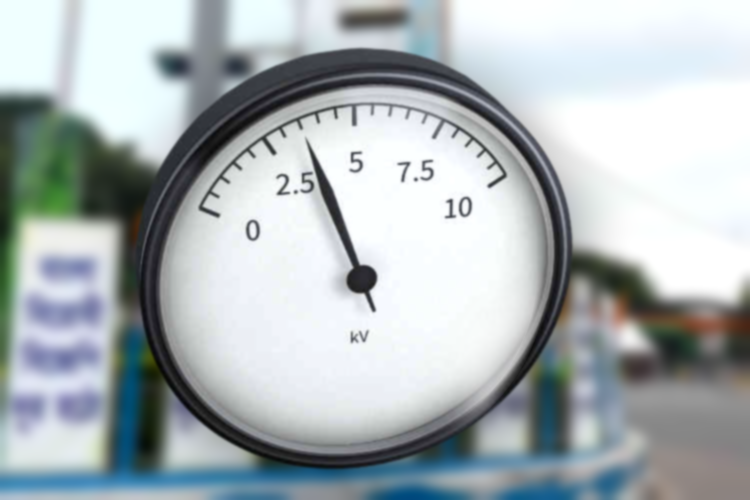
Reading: value=3.5 unit=kV
